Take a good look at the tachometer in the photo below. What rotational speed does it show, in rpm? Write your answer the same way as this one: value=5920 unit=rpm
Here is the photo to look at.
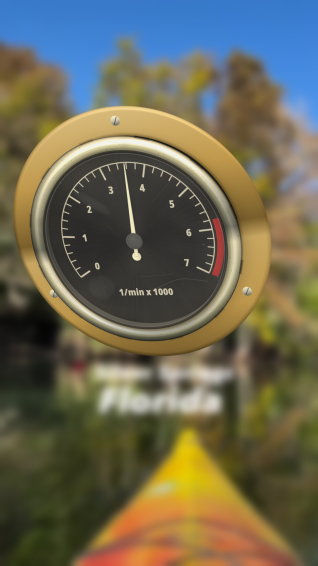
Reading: value=3600 unit=rpm
